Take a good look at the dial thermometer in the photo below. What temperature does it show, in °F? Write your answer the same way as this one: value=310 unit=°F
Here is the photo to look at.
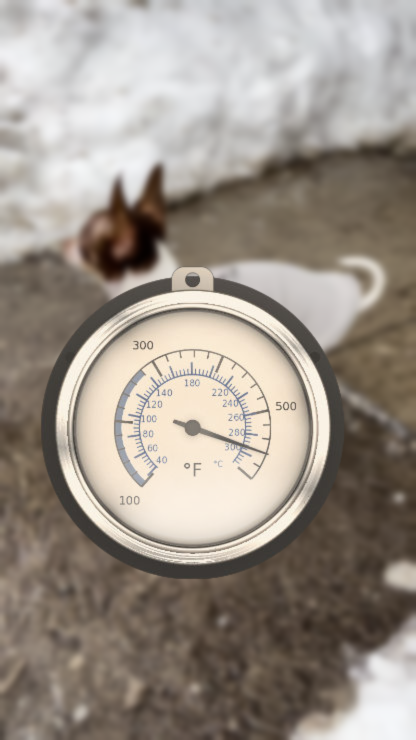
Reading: value=560 unit=°F
